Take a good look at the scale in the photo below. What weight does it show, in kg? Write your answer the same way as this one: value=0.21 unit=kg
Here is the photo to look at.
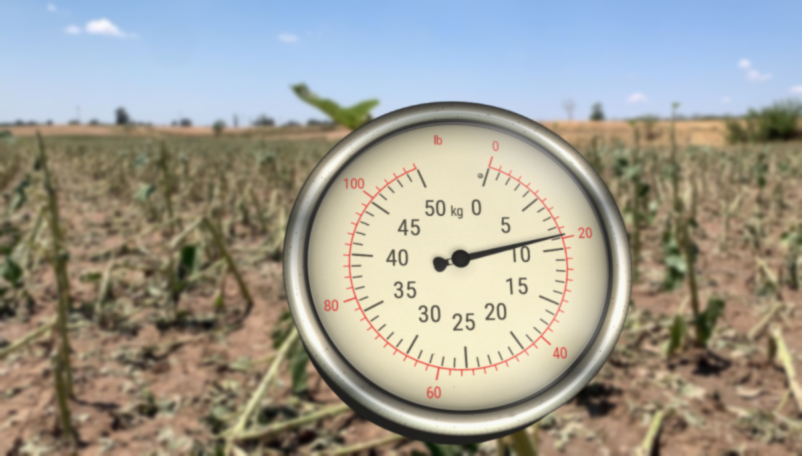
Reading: value=9 unit=kg
